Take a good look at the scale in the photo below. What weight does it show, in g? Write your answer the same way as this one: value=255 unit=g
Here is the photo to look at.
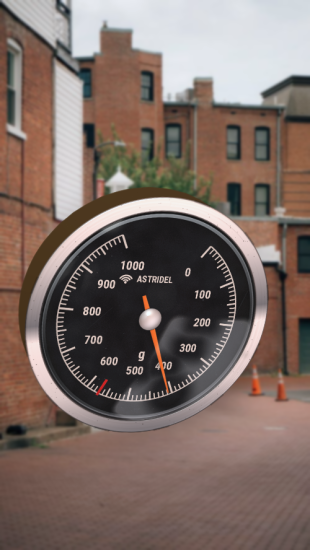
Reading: value=410 unit=g
